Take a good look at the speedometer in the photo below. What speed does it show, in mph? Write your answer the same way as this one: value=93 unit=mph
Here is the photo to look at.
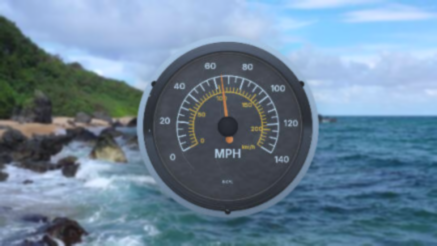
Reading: value=65 unit=mph
